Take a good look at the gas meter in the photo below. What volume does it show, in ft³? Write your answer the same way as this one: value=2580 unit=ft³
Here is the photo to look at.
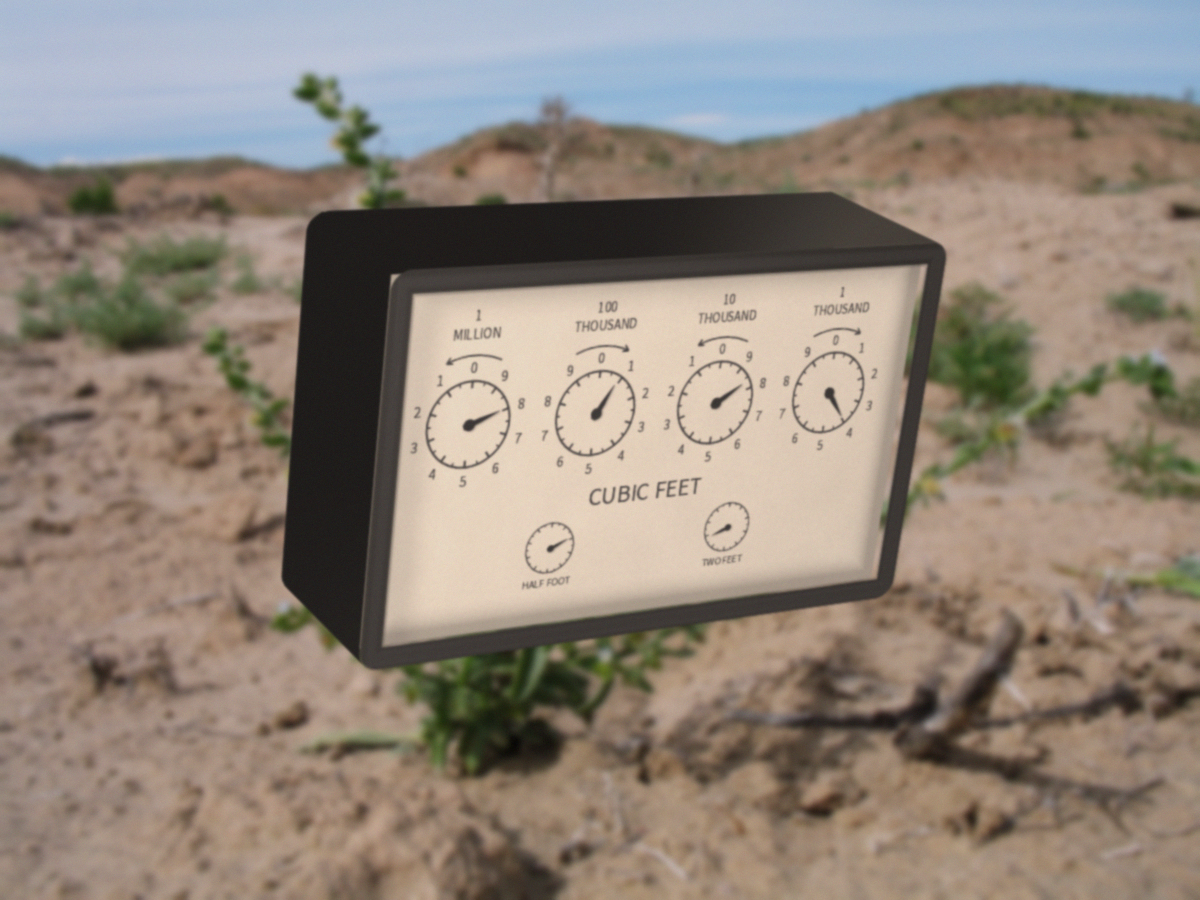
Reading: value=808400 unit=ft³
